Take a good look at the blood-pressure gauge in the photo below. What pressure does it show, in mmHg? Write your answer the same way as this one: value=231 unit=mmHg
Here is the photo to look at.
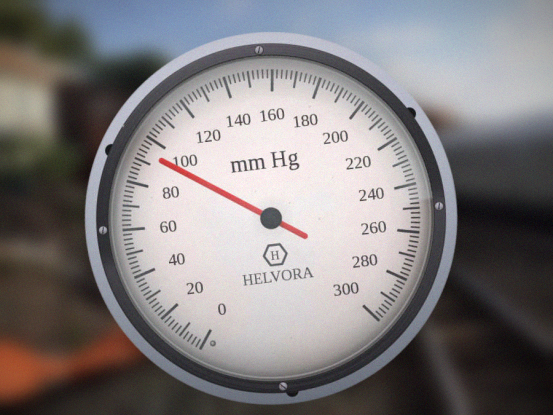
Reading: value=94 unit=mmHg
